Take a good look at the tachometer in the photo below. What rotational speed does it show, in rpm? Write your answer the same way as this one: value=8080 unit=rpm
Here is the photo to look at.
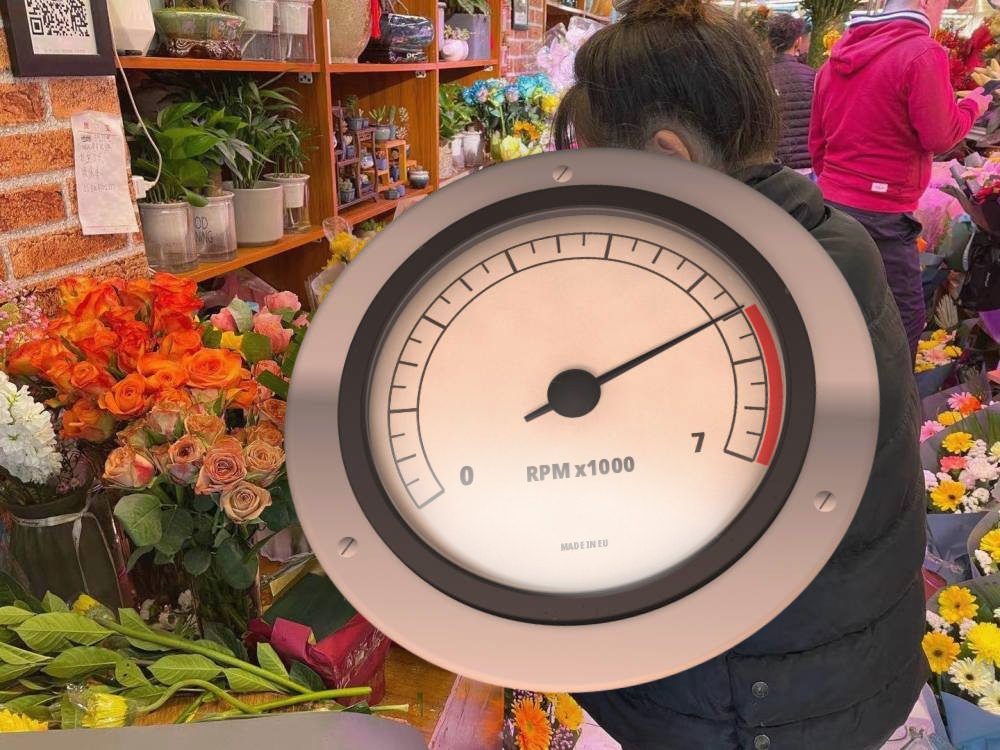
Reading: value=5500 unit=rpm
